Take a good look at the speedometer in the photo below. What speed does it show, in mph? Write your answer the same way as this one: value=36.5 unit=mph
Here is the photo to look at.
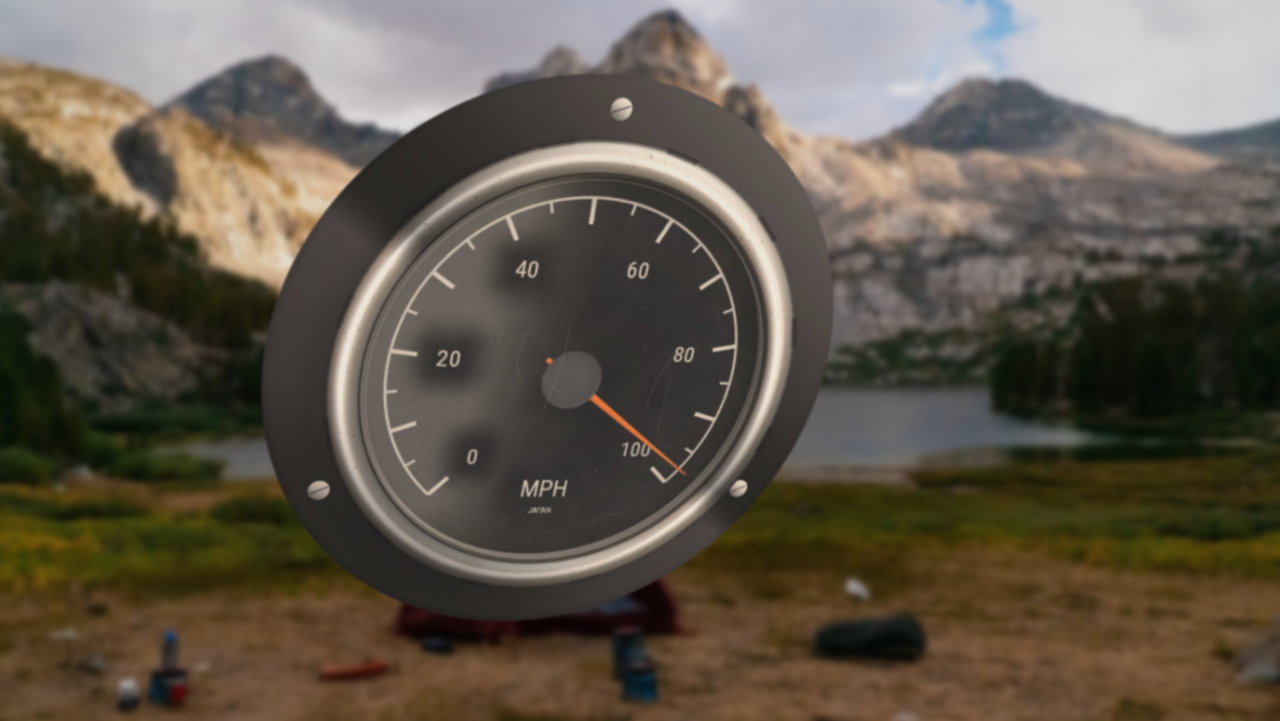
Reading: value=97.5 unit=mph
